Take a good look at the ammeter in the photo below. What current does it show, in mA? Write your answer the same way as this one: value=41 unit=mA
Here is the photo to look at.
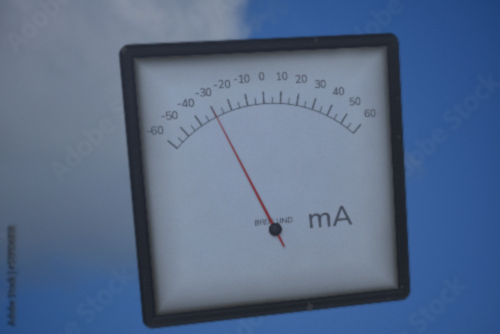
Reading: value=-30 unit=mA
